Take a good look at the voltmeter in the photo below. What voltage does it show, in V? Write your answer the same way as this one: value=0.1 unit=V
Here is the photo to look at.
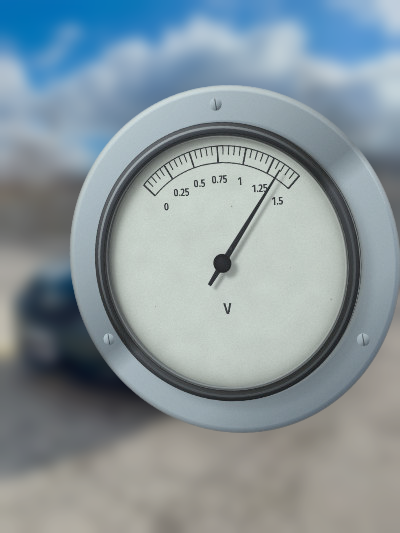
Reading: value=1.35 unit=V
